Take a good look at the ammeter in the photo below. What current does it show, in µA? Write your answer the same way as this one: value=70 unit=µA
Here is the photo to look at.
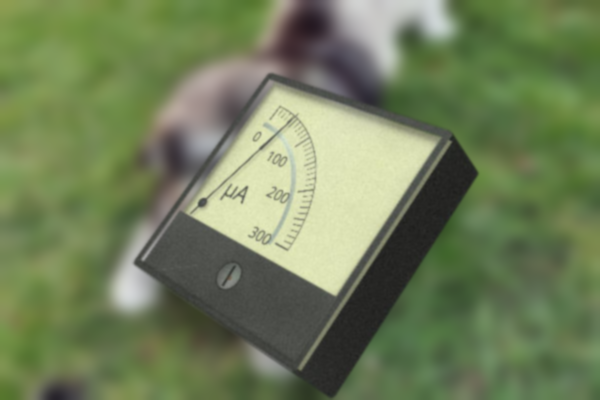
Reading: value=50 unit=µA
